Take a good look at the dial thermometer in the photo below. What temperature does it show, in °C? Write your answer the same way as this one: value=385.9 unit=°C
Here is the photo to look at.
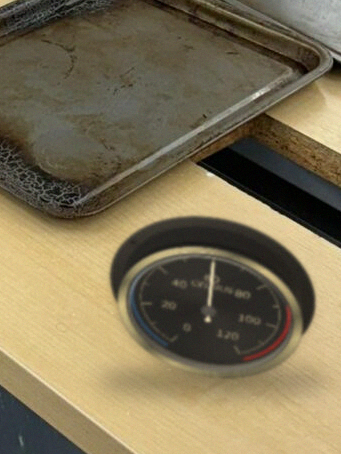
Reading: value=60 unit=°C
